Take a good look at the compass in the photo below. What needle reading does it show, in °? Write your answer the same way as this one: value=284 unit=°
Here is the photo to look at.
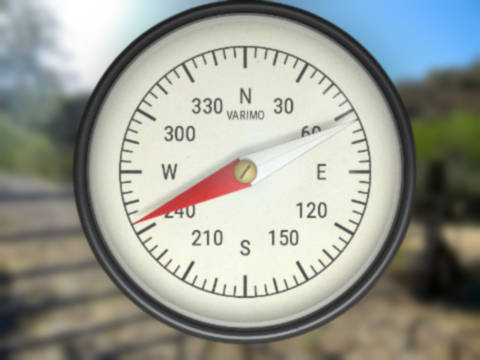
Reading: value=245 unit=°
